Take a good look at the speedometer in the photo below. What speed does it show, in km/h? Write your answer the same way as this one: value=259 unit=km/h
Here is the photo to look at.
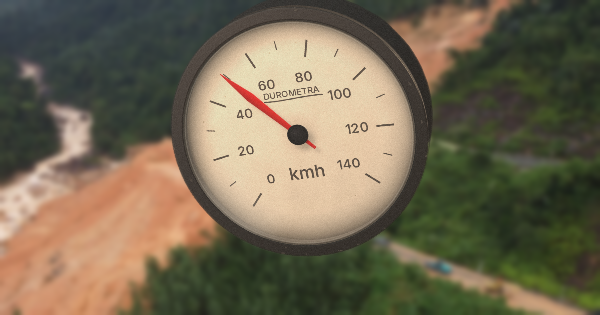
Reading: value=50 unit=km/h
